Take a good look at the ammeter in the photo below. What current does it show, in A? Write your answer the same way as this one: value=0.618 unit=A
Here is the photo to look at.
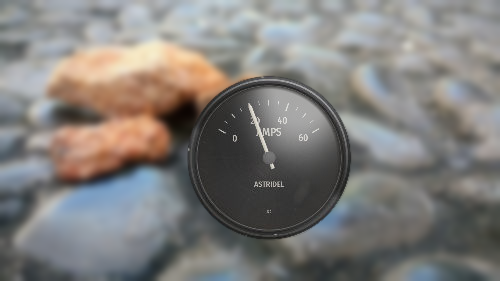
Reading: value=20 unit=A
